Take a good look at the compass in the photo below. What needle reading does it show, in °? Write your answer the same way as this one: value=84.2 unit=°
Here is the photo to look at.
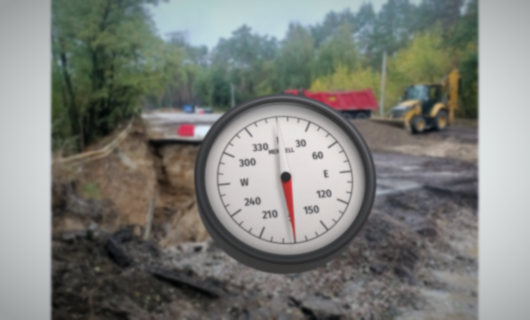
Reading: value=180 unit=°
